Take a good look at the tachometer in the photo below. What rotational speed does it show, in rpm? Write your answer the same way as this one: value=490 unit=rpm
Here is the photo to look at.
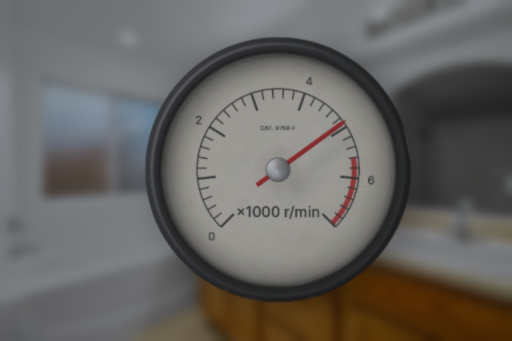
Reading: value=4900 unit=rpm
